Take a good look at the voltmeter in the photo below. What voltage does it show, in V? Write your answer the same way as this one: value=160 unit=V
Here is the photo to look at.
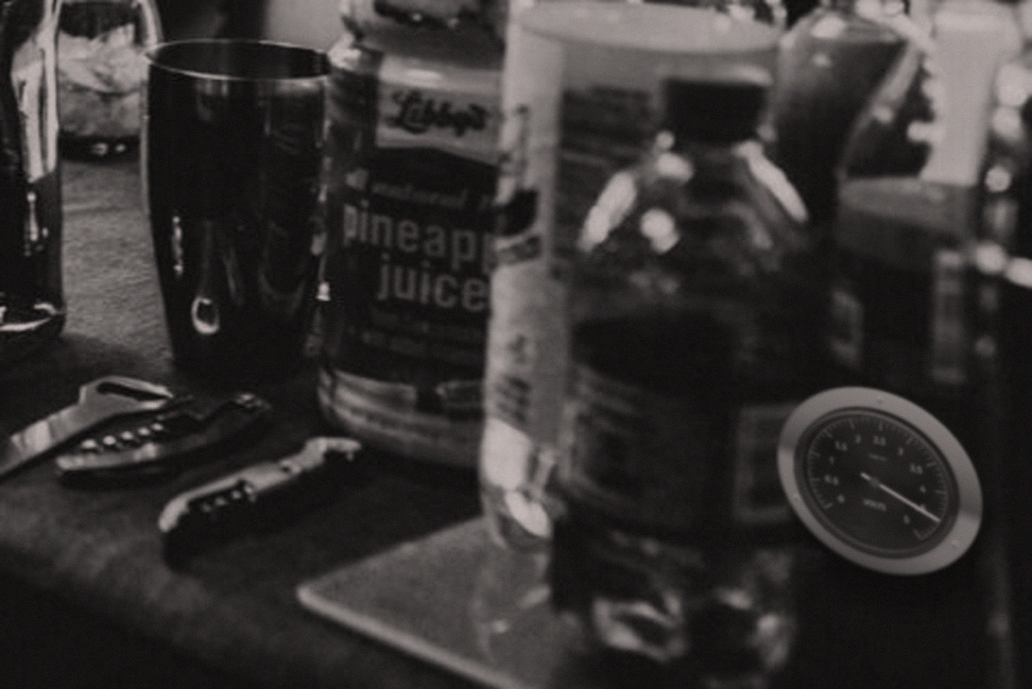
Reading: value=4.5 unit=V
